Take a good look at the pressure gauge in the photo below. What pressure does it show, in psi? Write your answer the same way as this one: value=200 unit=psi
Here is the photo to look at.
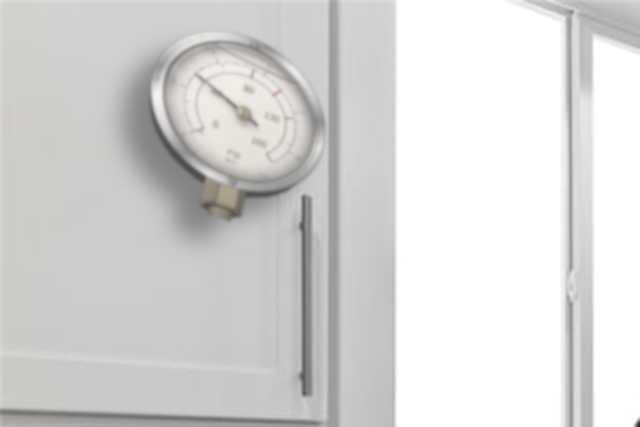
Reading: value=40 unit=psi
